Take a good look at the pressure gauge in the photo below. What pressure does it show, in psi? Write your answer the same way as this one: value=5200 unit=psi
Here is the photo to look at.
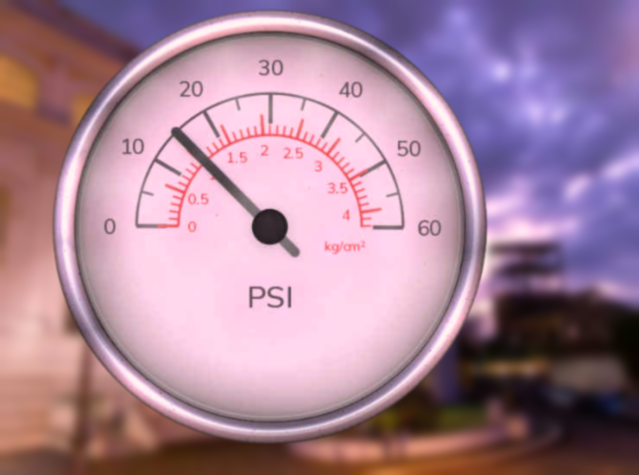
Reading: value=15 unit=psi
